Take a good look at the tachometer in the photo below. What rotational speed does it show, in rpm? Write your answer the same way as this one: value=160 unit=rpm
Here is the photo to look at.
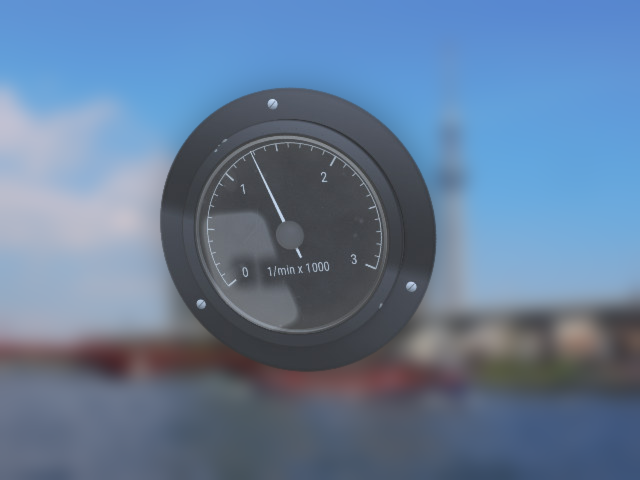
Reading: value=1300 unit=rpm
